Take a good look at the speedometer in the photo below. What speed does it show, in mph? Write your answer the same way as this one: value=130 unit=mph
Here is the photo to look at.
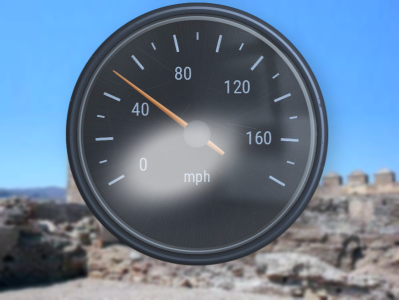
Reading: value=50 unit=mph
